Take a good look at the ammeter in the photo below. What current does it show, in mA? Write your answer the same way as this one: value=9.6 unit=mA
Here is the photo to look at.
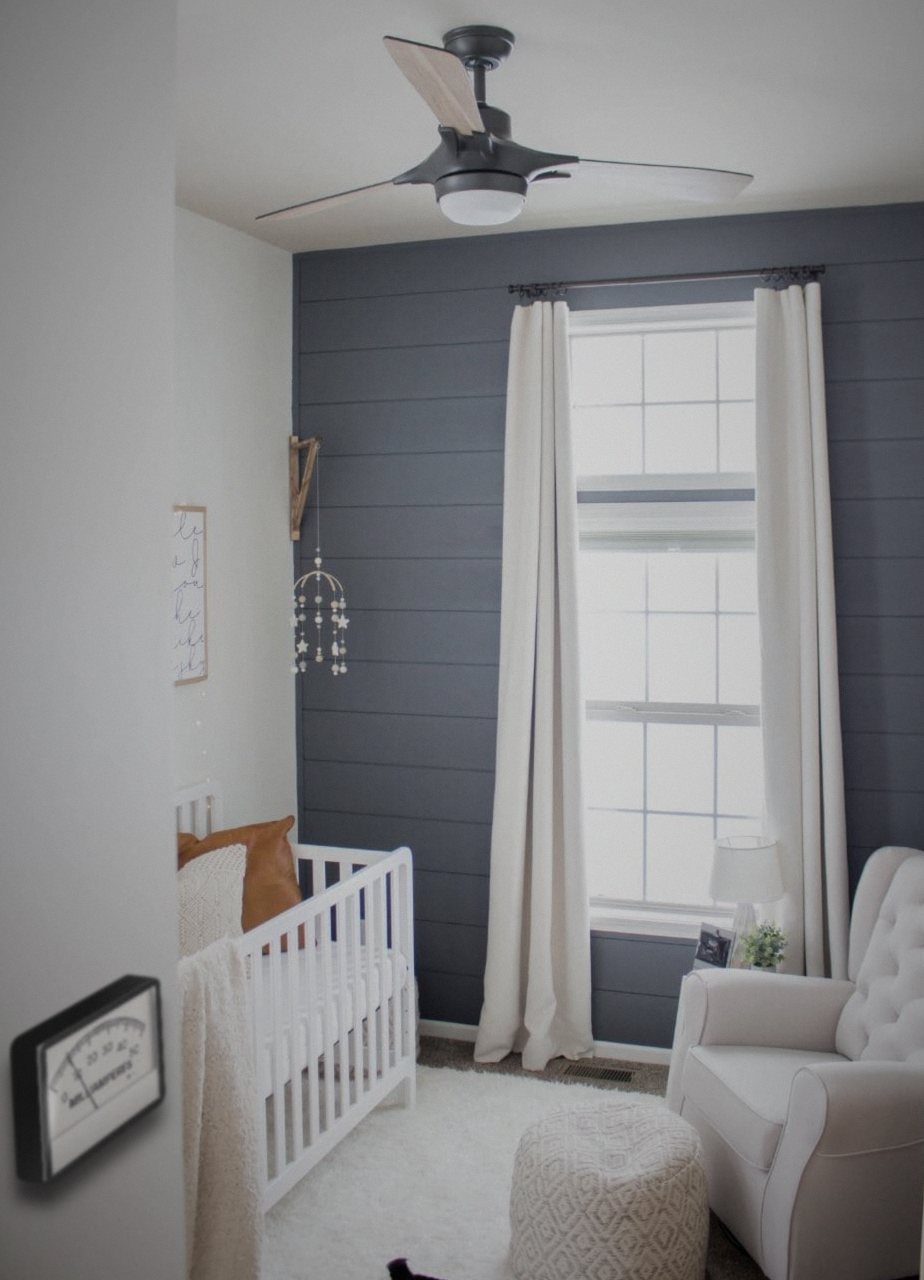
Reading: value=10 unit=mA
